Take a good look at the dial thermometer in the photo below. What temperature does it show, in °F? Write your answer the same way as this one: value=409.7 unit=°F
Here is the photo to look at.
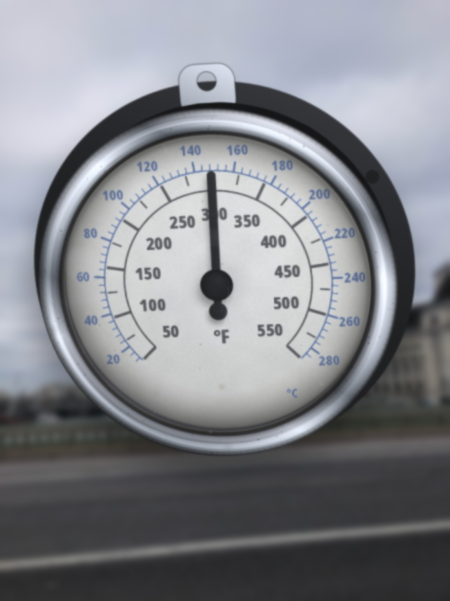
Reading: value=300 unit=°F
